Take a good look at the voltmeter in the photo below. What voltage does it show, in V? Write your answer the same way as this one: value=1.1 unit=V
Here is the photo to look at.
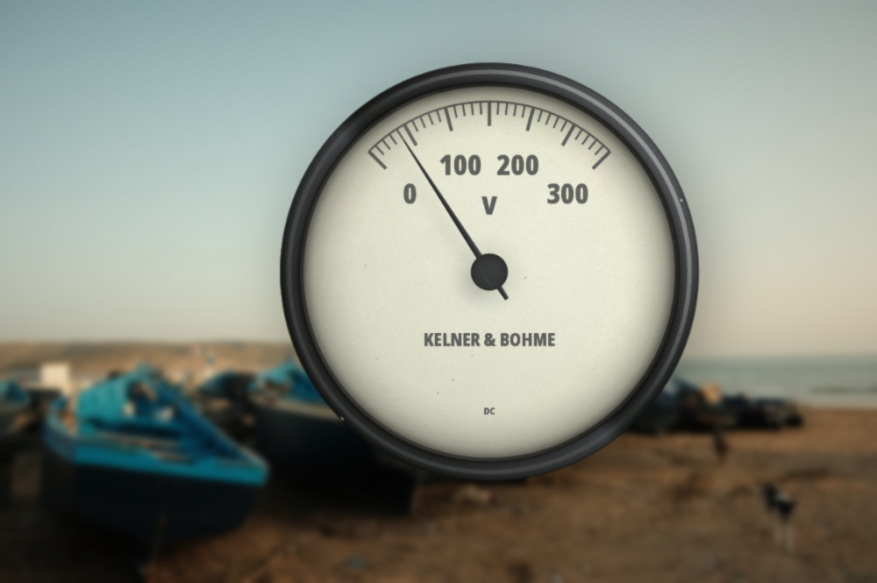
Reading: value=40 unit=V
